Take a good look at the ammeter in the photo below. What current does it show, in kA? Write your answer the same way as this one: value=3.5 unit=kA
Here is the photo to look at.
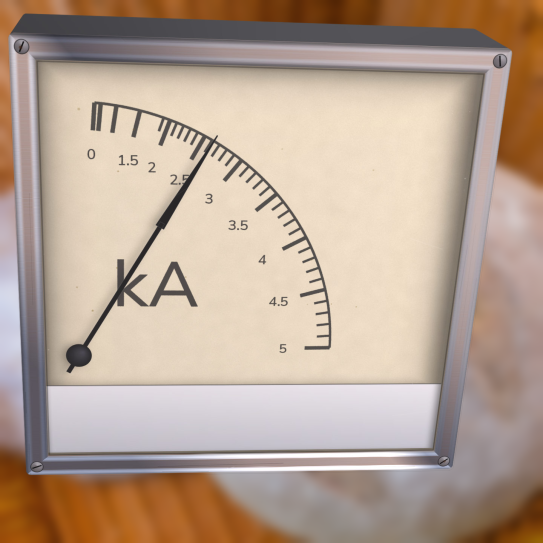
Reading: value=2.6 unit=kA
